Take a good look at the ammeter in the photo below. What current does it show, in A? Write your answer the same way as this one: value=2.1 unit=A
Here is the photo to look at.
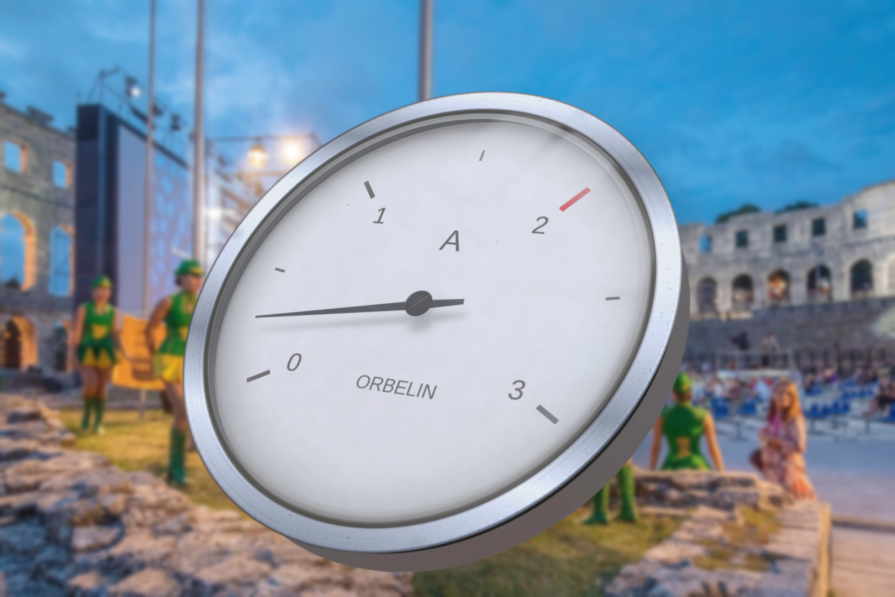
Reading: value=0.25 unit=A
